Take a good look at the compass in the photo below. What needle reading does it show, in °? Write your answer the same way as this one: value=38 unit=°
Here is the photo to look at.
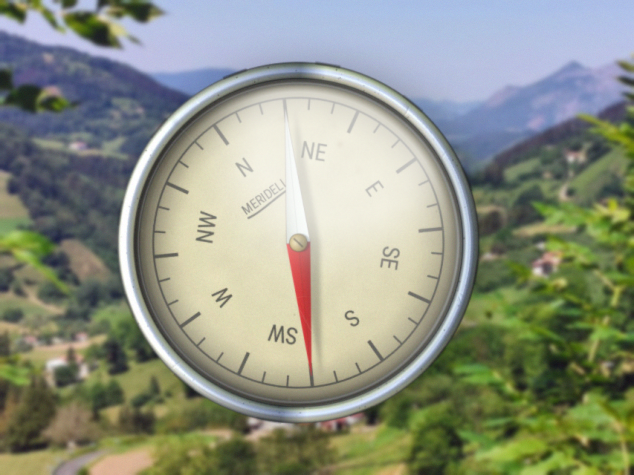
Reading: value=210 unit=°
